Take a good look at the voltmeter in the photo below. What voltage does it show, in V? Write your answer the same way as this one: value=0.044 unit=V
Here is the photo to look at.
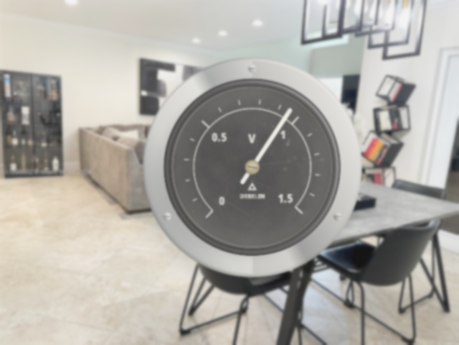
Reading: value=0.95 unit=V
